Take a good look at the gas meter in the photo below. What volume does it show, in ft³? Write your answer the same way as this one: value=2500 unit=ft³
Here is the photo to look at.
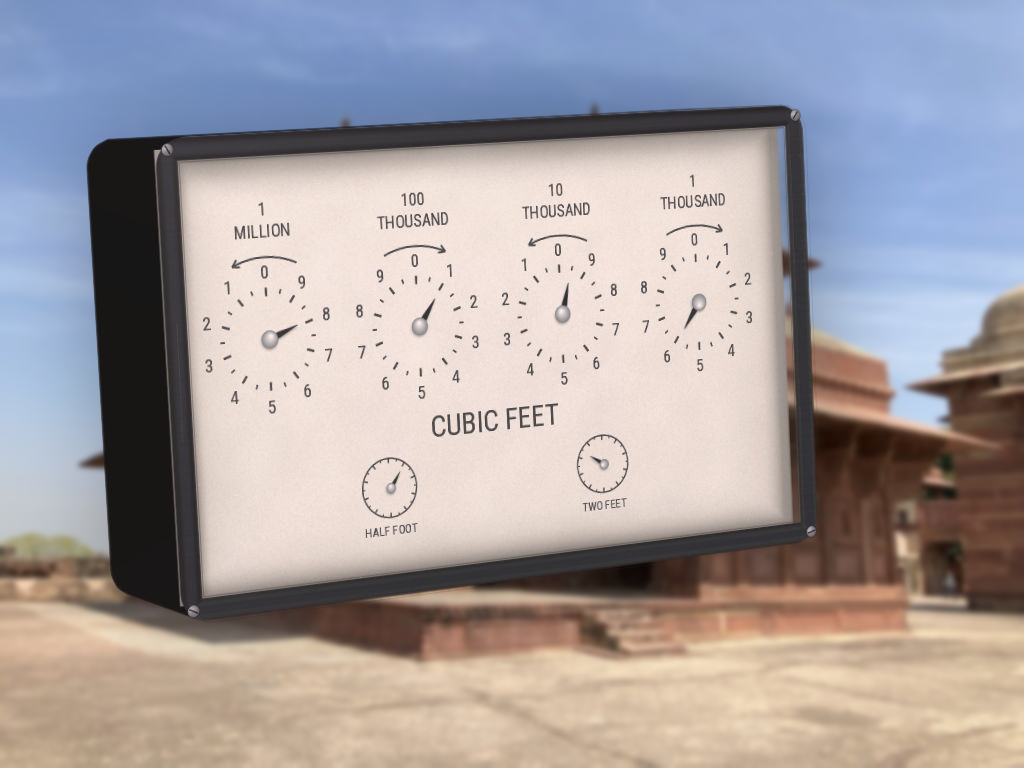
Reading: value=809600 unit=ft³
